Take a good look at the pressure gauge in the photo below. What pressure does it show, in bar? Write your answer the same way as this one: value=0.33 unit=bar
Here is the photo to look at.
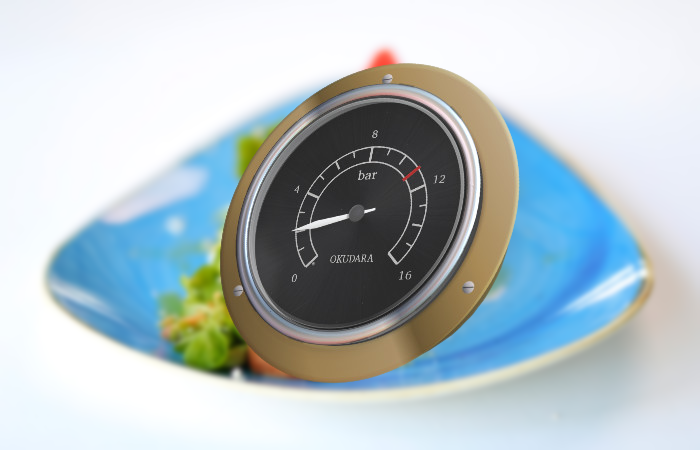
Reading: value=2 unit=bar
